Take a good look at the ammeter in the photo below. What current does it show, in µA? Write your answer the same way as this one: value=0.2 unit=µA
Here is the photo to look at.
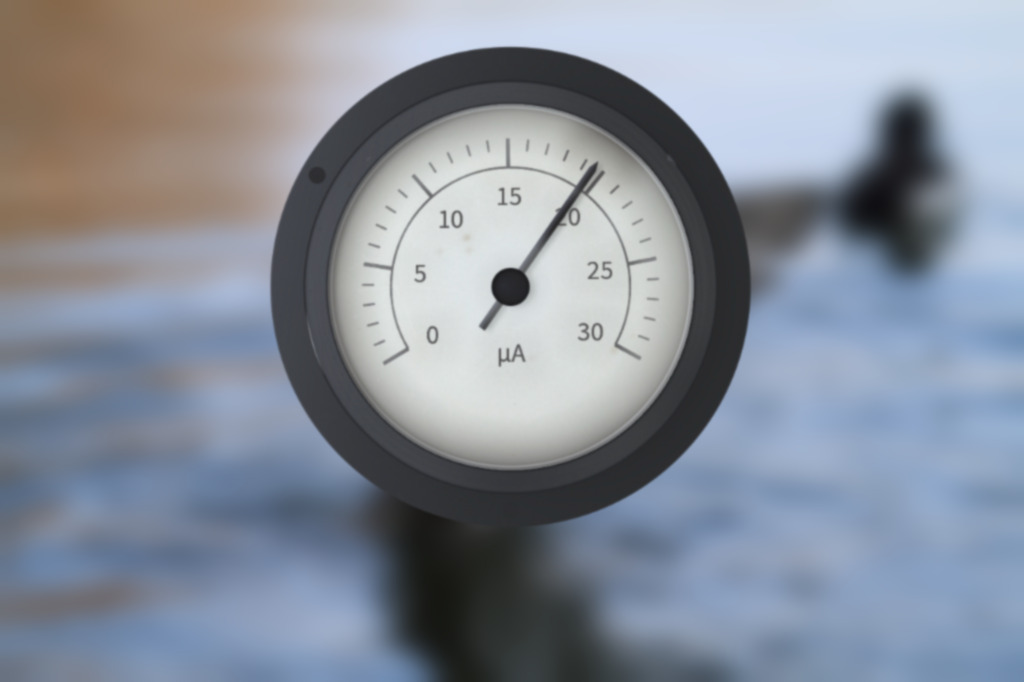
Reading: value=19.5 unit=µA
